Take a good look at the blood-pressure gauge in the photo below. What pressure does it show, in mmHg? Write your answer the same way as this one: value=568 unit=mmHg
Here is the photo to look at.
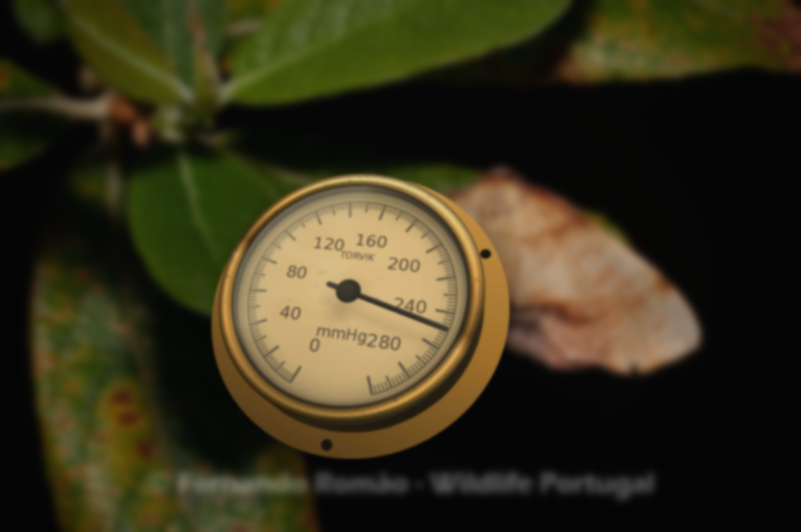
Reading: value=250 unit=mmHg
